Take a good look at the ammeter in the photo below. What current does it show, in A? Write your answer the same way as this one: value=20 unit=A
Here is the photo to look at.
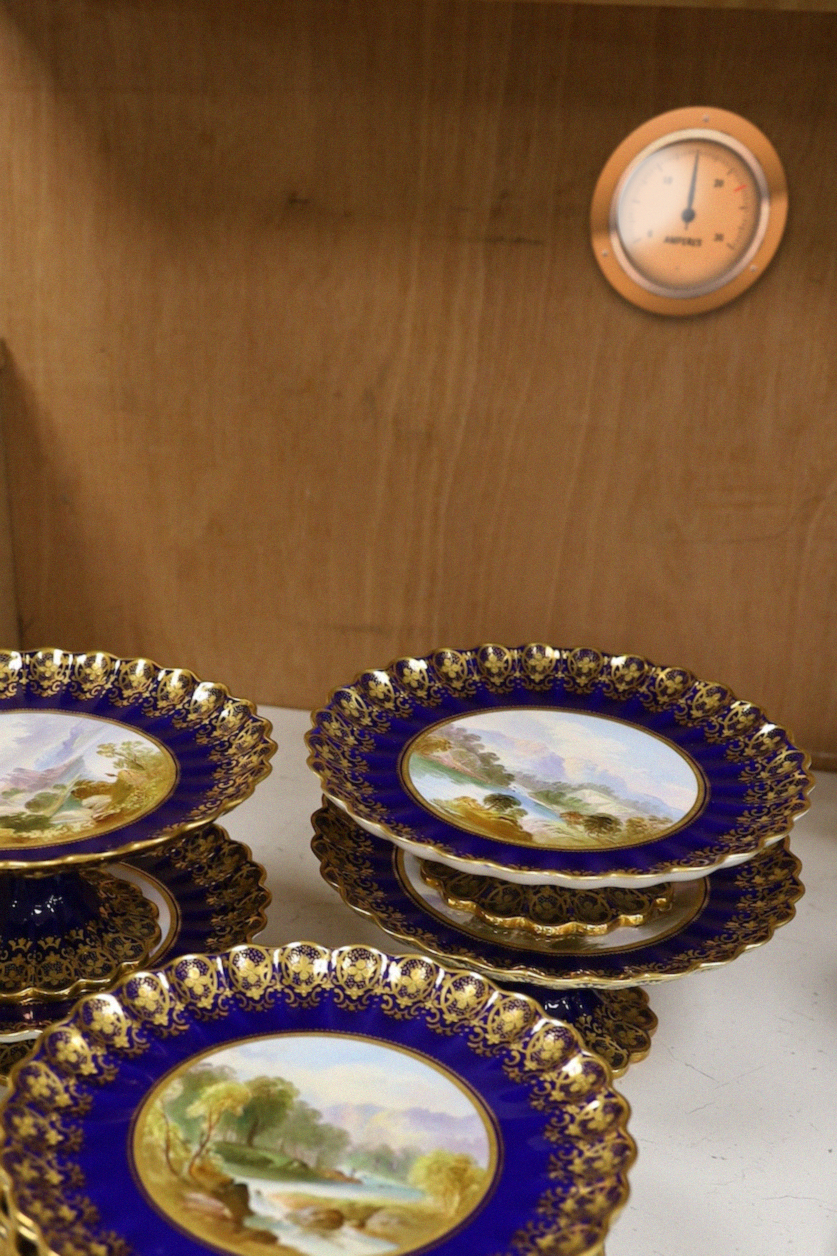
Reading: value=15 unit=A
